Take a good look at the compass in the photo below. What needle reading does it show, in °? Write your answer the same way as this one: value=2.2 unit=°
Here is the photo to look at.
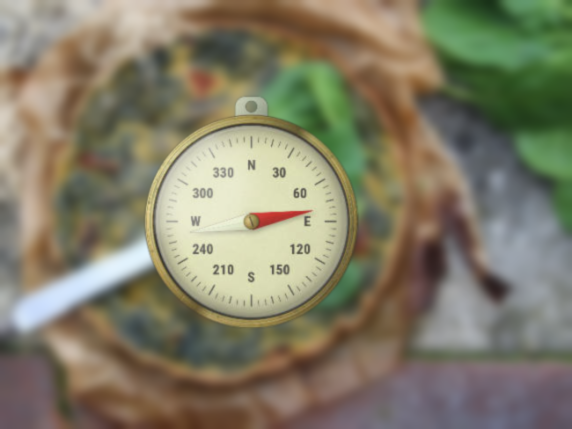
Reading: value=80 unit=°
